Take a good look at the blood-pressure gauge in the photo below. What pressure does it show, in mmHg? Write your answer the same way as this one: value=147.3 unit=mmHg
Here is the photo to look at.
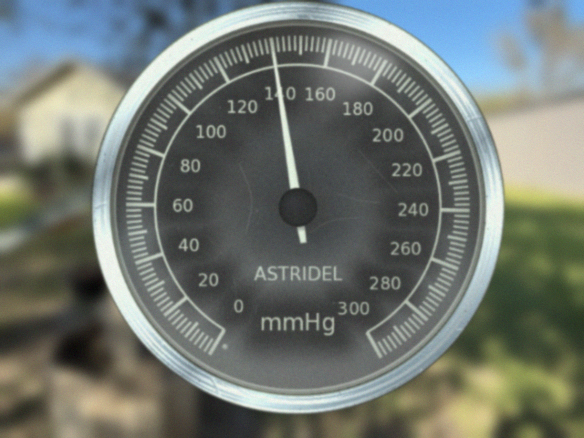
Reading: value=140 unit=mmHg
